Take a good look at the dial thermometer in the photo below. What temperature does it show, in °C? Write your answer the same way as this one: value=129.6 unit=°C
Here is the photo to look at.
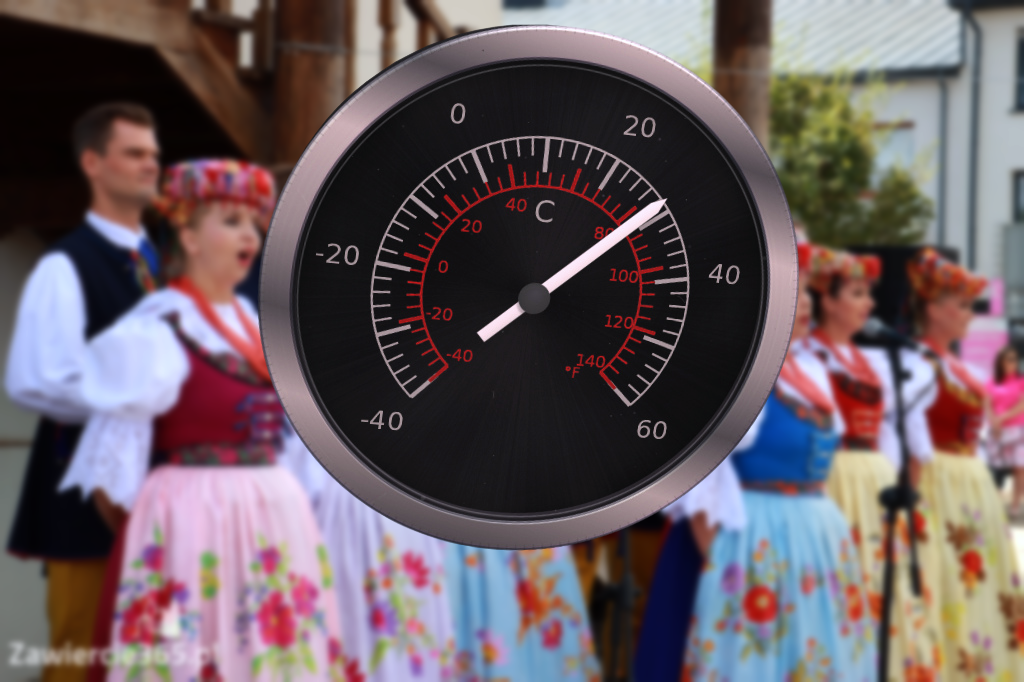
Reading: value=28 unit=°C
